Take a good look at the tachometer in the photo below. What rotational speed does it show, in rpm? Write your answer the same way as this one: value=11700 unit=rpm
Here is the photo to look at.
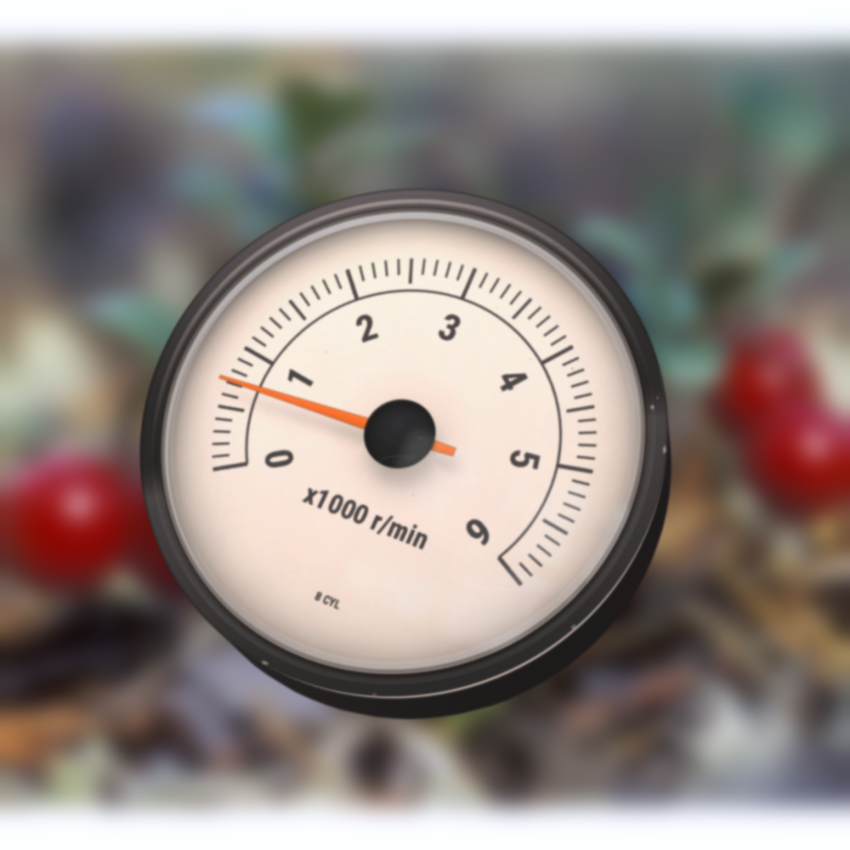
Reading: value=700 unit=rpm
